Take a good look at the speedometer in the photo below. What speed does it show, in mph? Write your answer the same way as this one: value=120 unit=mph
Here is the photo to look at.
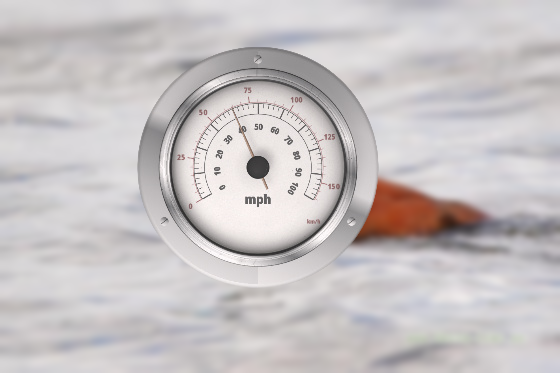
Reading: value=40 unit=mph
